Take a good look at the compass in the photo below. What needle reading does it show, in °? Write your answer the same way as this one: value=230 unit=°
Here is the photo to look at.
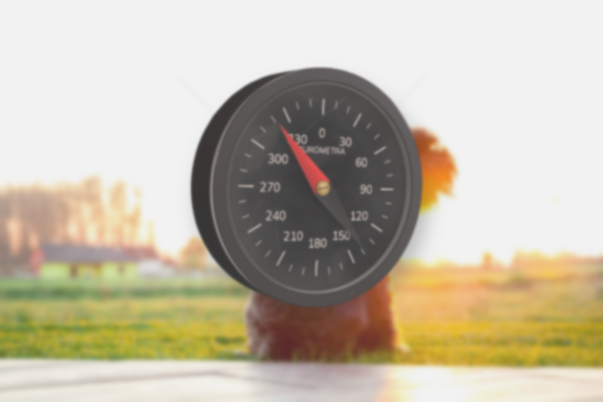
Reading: value=320 unit=°
